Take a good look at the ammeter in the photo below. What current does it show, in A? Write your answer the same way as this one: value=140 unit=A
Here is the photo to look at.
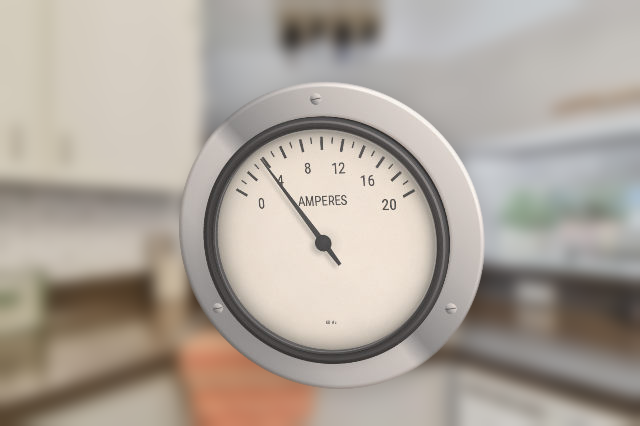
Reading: value=4 unit=A
